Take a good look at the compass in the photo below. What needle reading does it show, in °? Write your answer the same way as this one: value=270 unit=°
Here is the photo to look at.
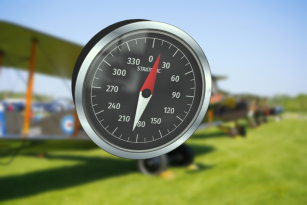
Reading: value=10 unit=°
